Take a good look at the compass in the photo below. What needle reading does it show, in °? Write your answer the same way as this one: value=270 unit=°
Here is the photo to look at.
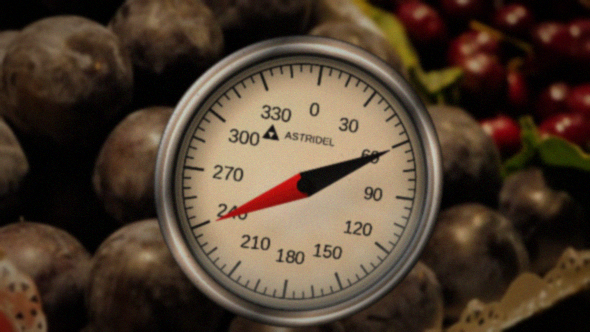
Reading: value=240 unit=°
